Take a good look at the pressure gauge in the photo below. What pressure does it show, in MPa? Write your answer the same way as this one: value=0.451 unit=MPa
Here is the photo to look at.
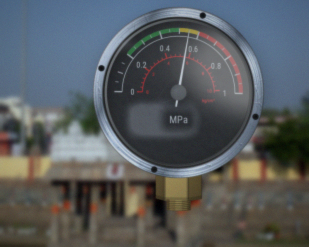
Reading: value=0.55 unit=MPa
